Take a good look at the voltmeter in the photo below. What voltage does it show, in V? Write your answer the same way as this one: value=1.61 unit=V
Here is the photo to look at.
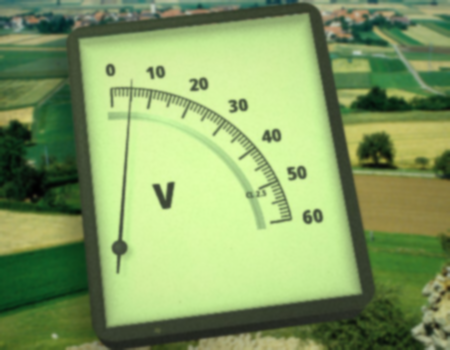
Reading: value=5 unit=V
